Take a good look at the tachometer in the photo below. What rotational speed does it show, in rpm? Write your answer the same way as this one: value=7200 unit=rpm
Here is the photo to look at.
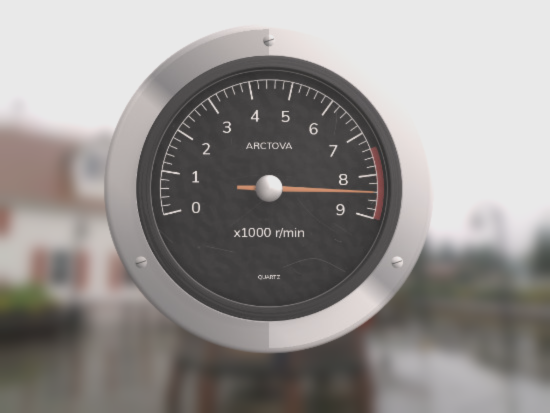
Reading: value=8400 unit=rpm
